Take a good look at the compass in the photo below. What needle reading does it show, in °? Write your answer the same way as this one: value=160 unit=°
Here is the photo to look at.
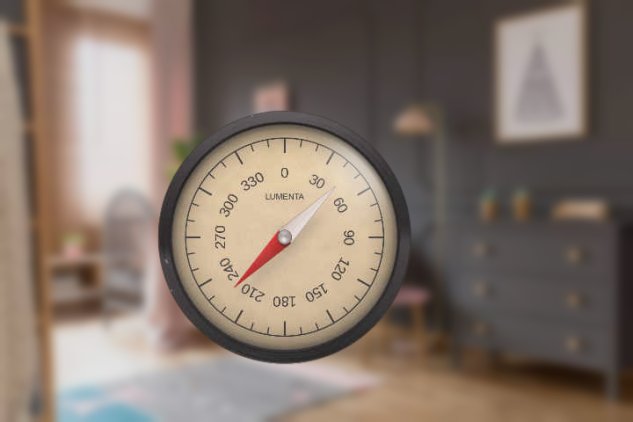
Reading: value=225 unit=°
